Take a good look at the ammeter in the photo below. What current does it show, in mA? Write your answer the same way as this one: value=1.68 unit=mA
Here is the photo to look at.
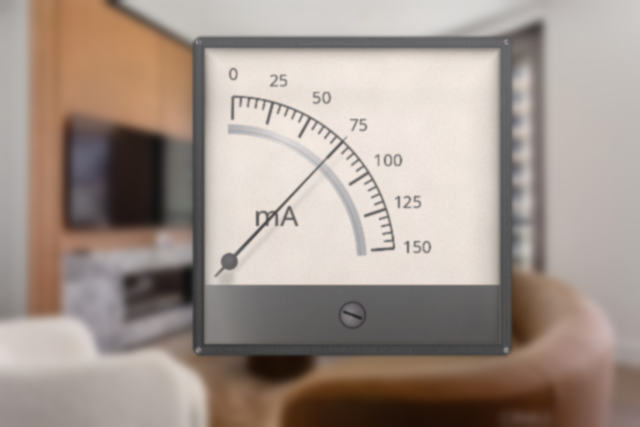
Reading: value=75 unit=mA
